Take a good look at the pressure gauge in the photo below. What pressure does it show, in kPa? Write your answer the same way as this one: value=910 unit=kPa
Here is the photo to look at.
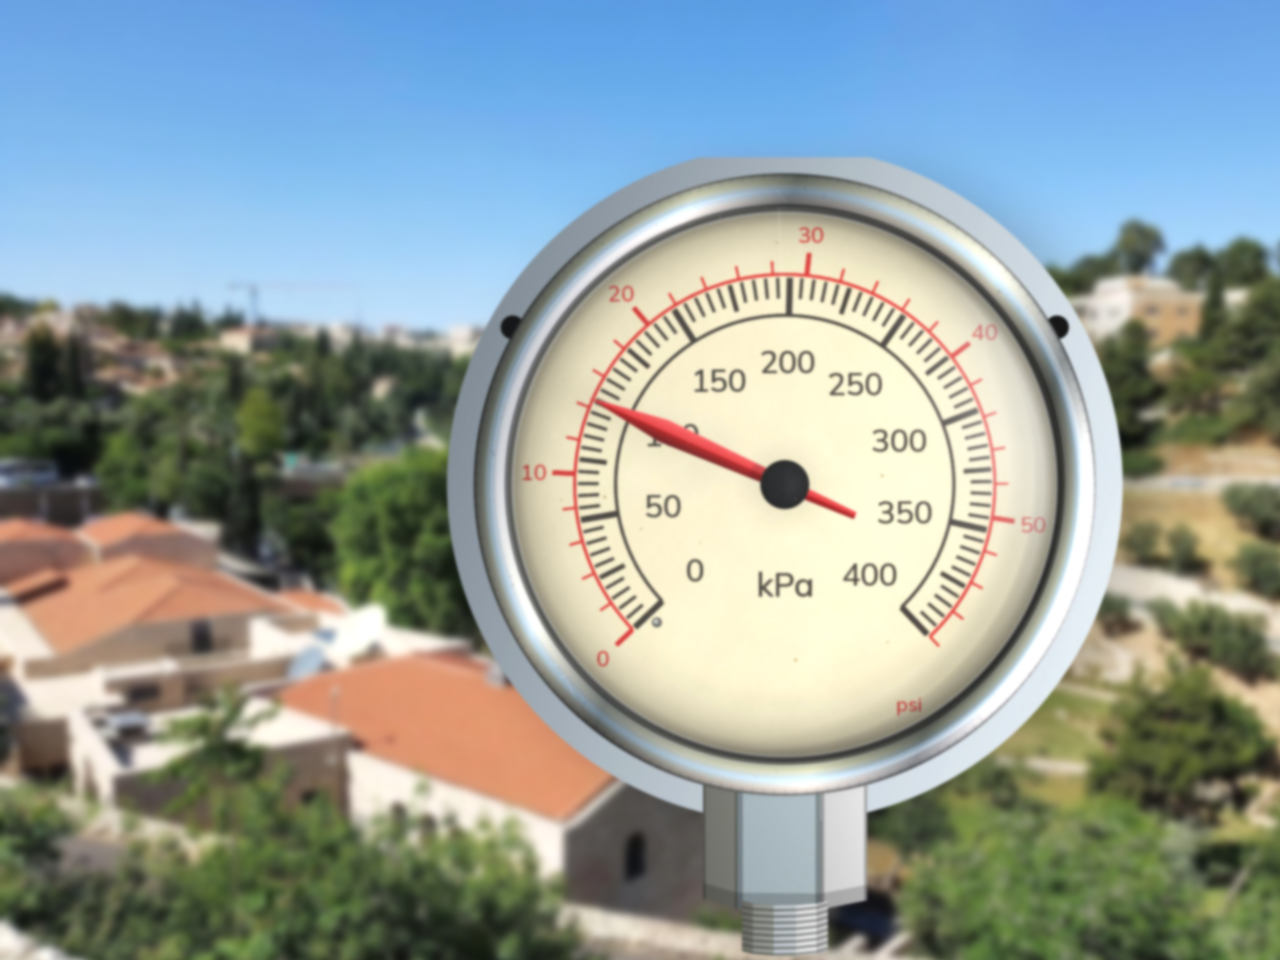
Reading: value=100 unit=kPa
